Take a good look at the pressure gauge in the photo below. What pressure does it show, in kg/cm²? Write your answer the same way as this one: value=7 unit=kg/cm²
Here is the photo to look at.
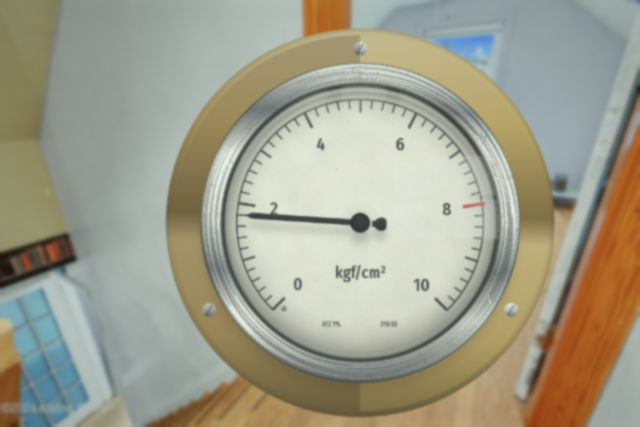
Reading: value=1.8 unit=kg/cm²
